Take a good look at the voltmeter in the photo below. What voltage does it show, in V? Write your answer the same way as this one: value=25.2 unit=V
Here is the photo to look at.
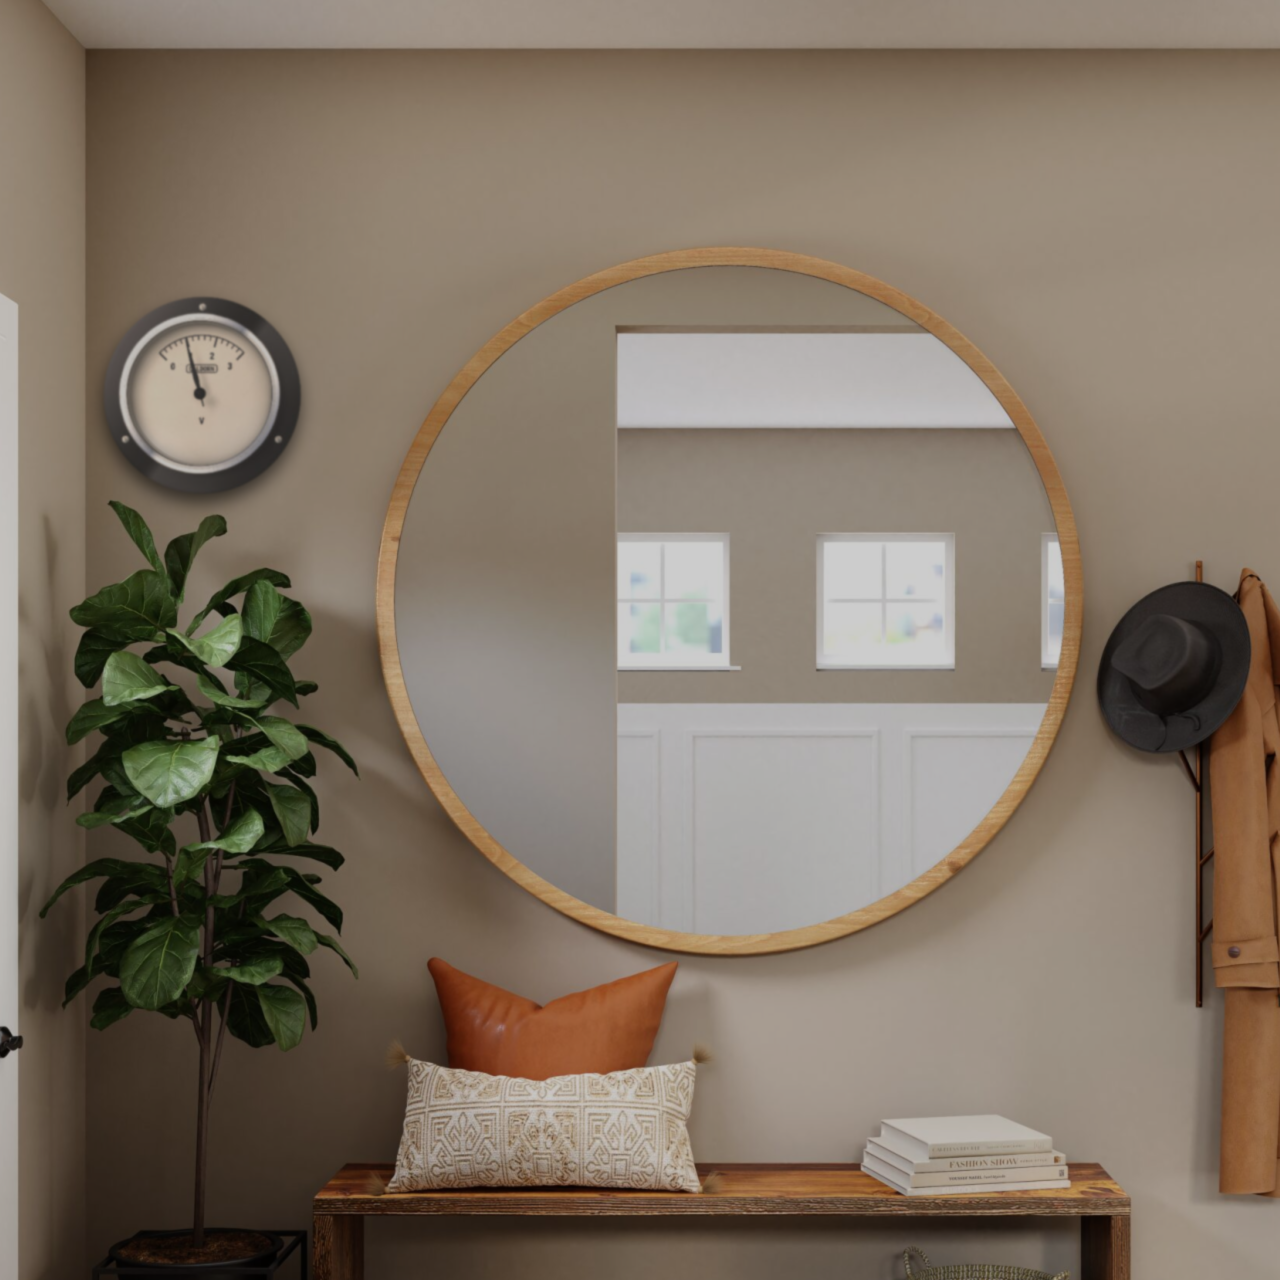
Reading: value=1 unit=V
